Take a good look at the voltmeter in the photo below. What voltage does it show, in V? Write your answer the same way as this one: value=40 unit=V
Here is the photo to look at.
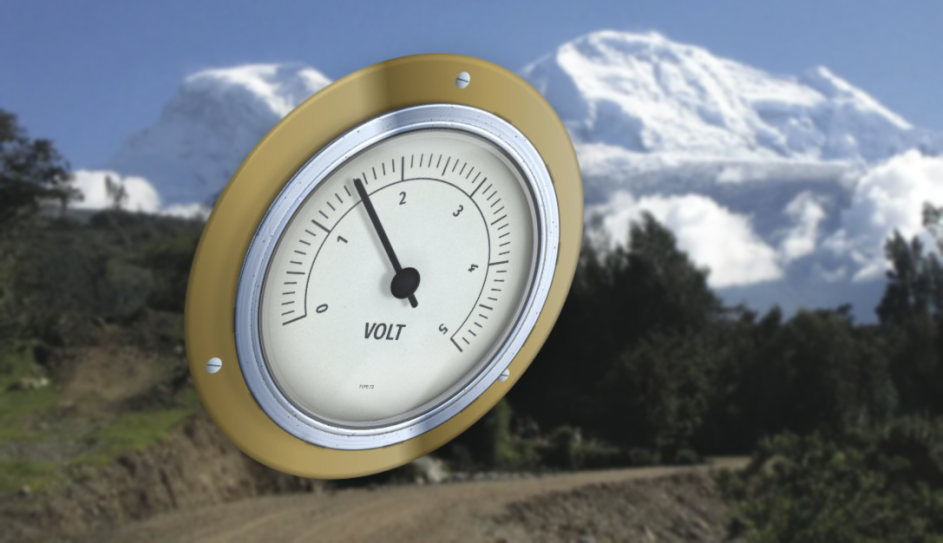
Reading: value=1.5 unit=V
